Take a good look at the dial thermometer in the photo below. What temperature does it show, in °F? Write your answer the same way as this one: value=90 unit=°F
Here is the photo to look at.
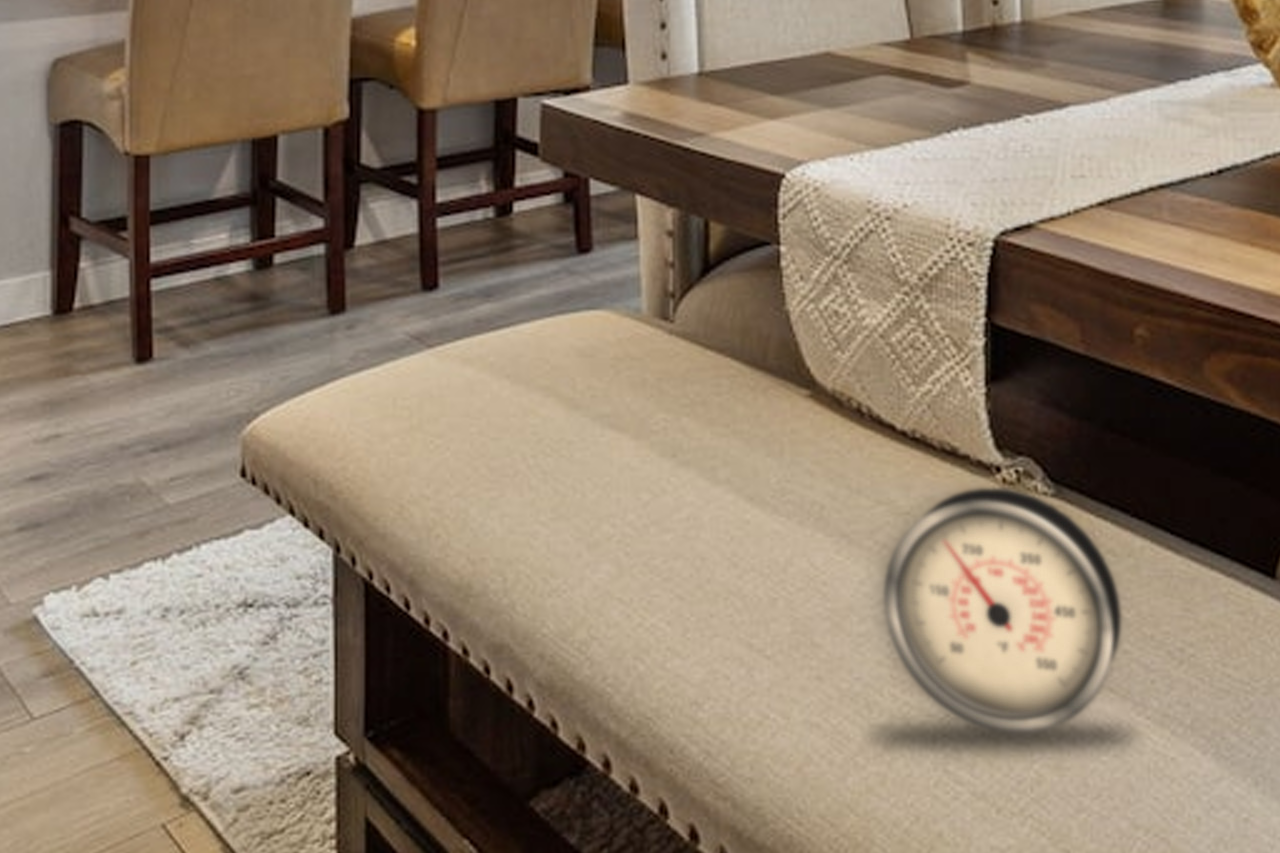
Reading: value=225 unit=°F
